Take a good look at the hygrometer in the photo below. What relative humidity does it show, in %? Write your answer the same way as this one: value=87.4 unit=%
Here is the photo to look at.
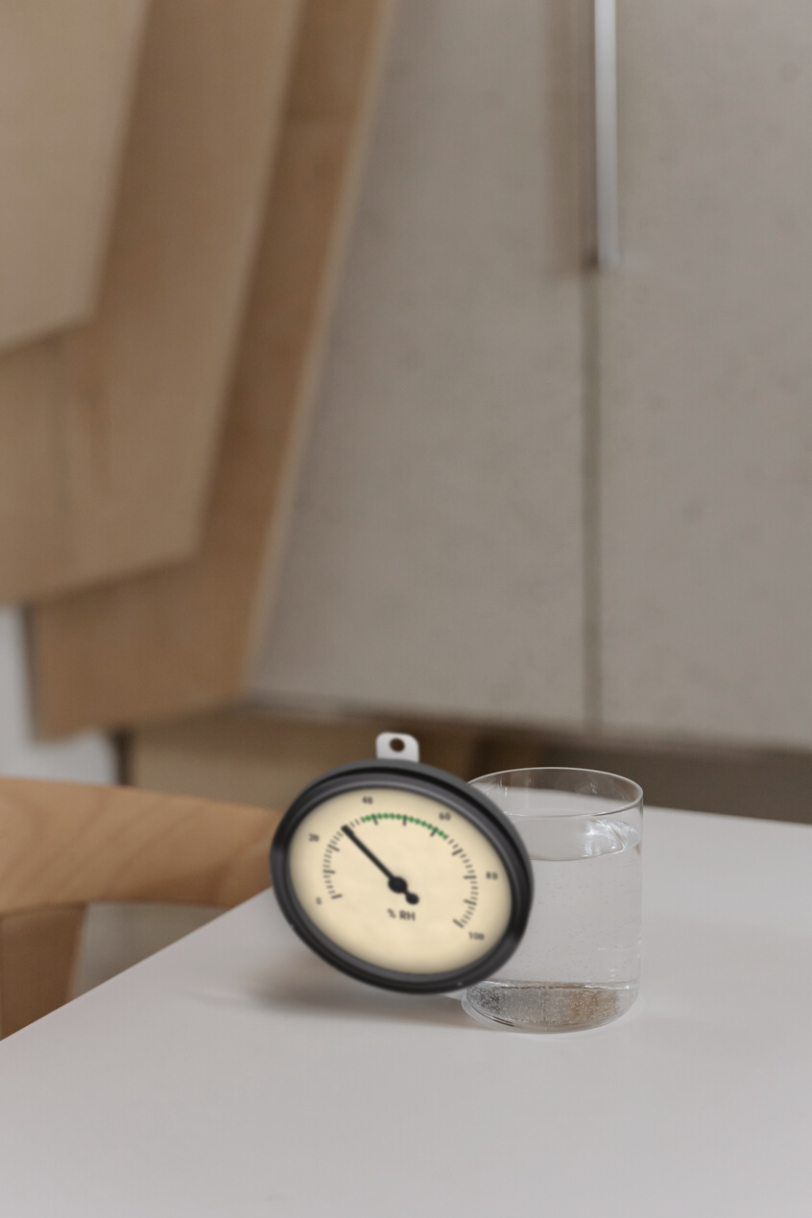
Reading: value=30 unit=%
